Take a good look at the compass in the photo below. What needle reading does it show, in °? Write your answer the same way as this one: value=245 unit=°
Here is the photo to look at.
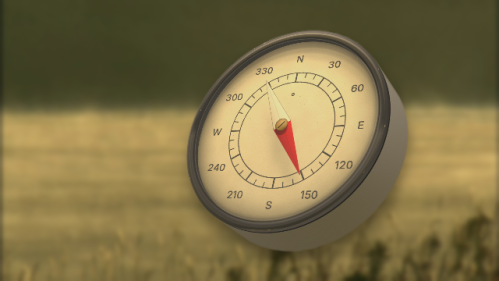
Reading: value=150 unit=°
